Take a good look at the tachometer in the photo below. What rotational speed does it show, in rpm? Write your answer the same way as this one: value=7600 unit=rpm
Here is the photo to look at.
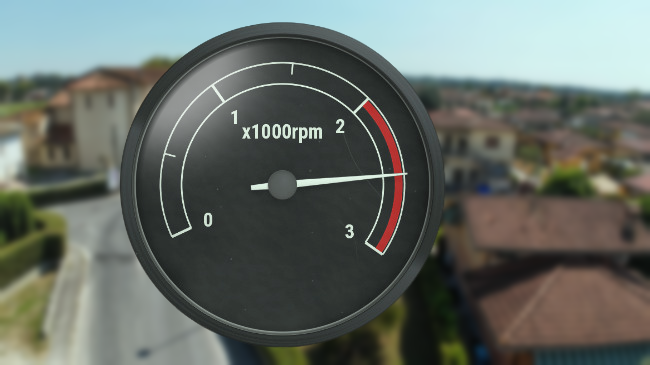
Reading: value=2500 unit=rpm
